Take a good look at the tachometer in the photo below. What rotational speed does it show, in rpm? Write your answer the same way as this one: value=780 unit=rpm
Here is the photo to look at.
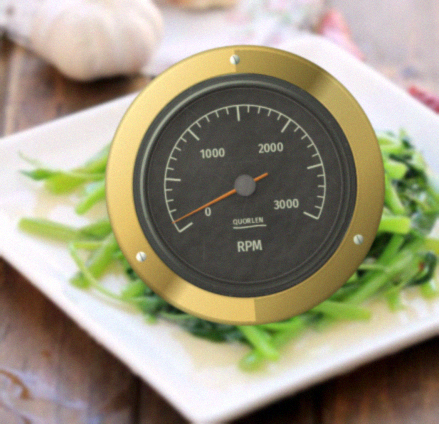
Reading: value=100 unit=rpm
